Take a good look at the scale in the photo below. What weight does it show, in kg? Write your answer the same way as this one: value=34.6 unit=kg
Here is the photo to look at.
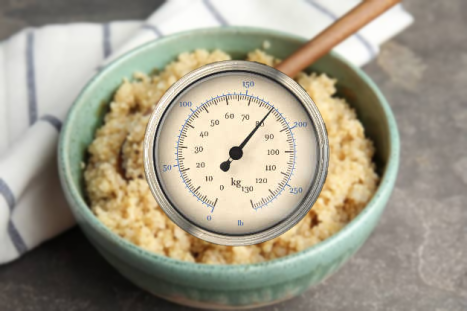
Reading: value=80 unit=kg
